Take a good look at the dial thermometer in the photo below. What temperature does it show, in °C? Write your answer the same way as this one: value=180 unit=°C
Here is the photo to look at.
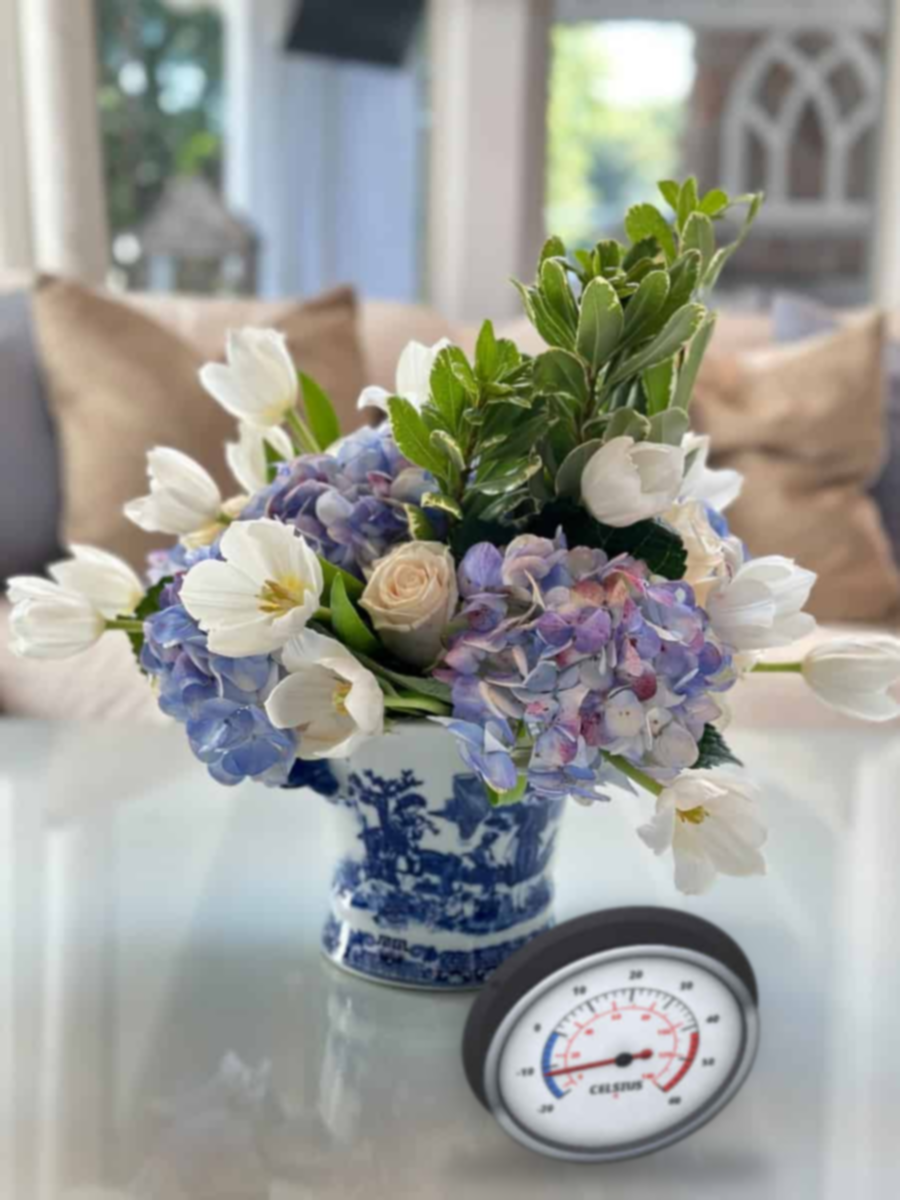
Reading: value=-10 unit=°C
